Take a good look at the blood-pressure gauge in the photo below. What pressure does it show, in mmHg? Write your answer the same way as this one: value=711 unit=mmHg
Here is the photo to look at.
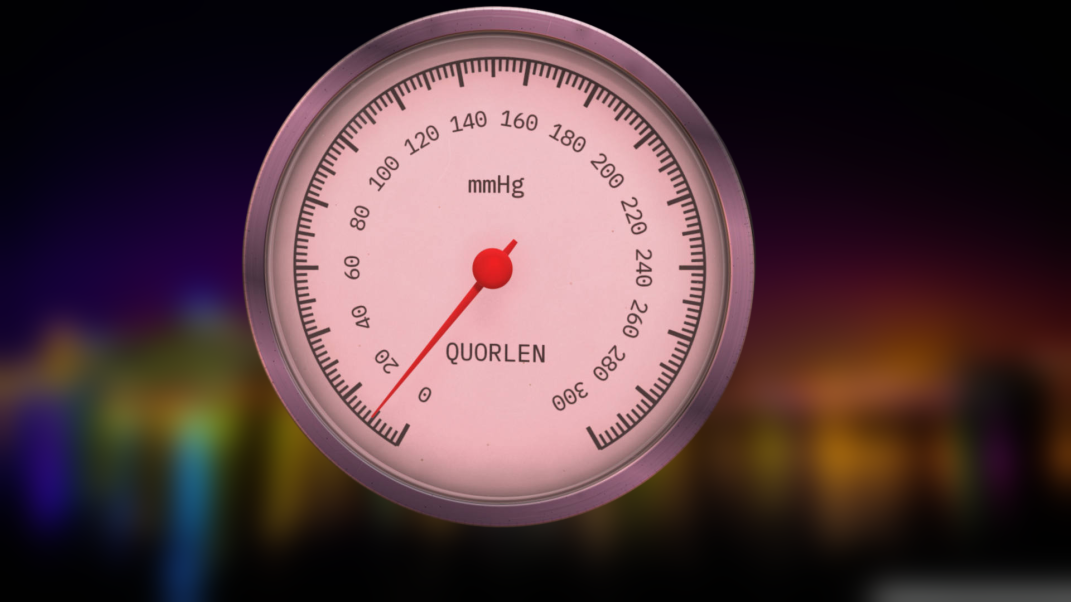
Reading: value=10 unit=mmHg
